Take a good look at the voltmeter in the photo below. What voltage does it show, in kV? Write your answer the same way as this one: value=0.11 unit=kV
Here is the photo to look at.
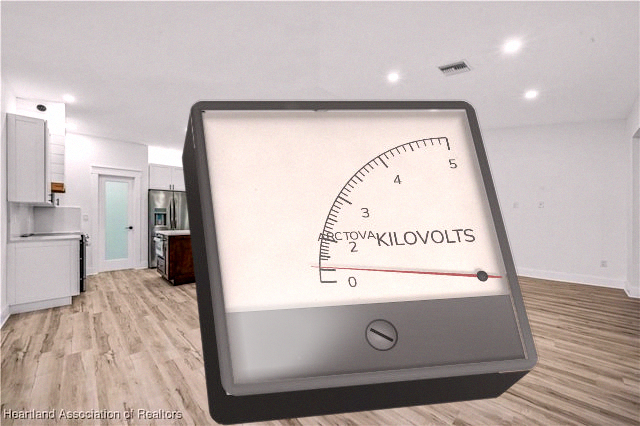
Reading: value=1 unit=kV
